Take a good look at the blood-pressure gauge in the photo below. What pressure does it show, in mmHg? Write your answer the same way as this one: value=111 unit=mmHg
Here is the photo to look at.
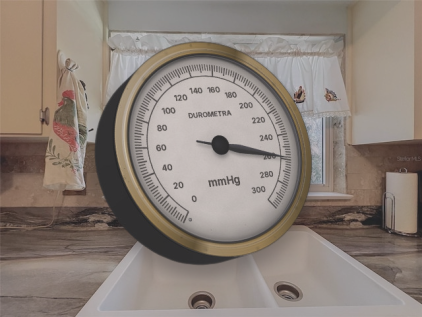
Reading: value=260 unit=mmHg
